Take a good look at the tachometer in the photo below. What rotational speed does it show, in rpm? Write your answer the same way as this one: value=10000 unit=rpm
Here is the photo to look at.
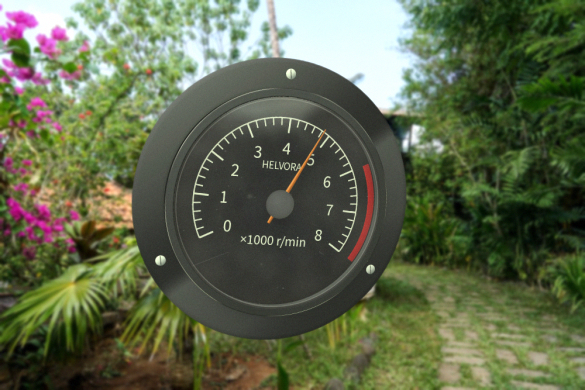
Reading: value=4800 unit=rpm
